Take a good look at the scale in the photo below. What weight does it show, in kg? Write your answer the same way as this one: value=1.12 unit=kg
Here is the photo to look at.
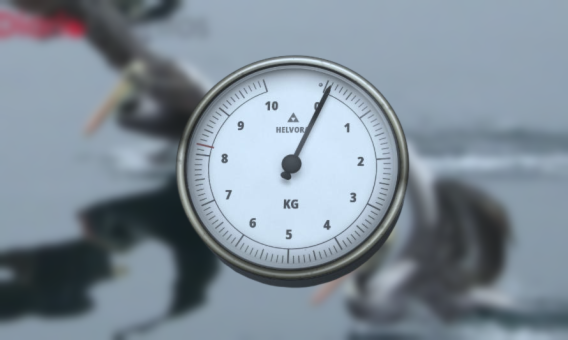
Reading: value=0.1 unit=kg
